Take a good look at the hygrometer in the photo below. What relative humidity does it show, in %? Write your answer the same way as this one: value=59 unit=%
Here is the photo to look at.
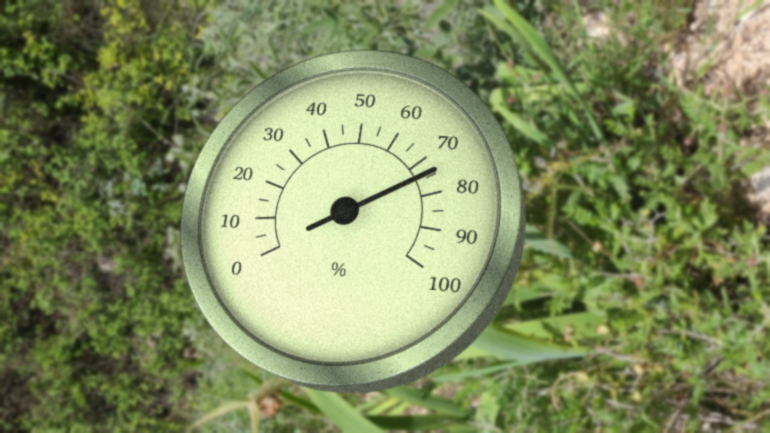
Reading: value=75 unit=%
